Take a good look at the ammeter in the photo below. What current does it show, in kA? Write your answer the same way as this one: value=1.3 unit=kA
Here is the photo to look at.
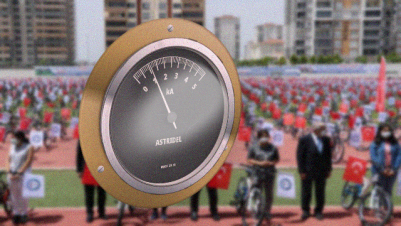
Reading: value=1 unit=kA
